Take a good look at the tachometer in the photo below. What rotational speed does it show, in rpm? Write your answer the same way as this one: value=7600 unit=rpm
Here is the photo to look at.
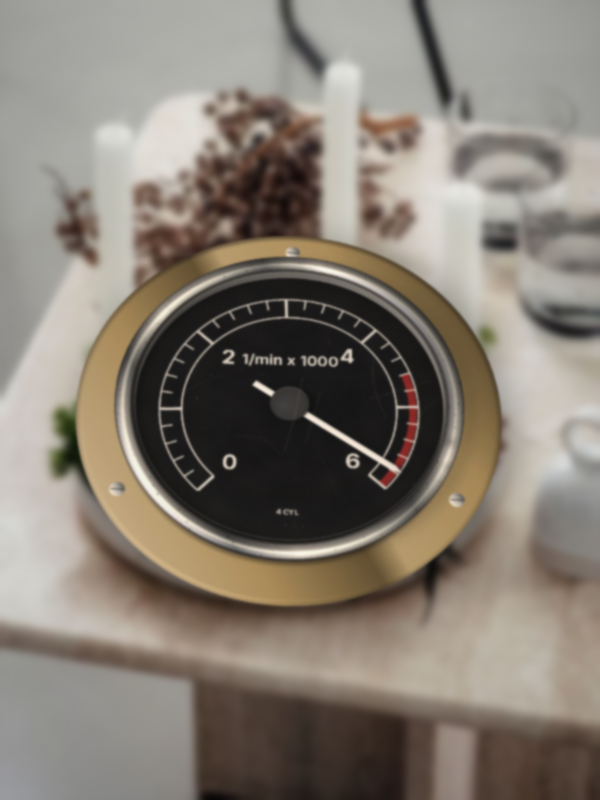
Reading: value=5800 unit=rpm
